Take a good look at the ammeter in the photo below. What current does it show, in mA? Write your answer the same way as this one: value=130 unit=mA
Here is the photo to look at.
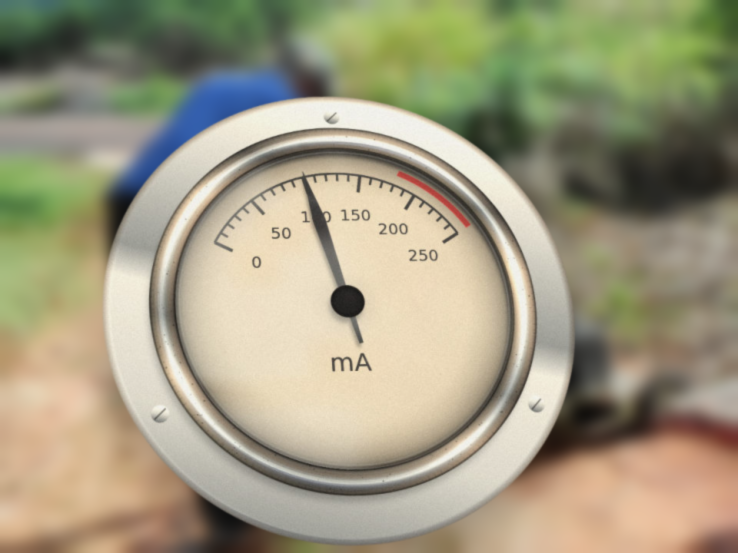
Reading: value=100 unit=mA
